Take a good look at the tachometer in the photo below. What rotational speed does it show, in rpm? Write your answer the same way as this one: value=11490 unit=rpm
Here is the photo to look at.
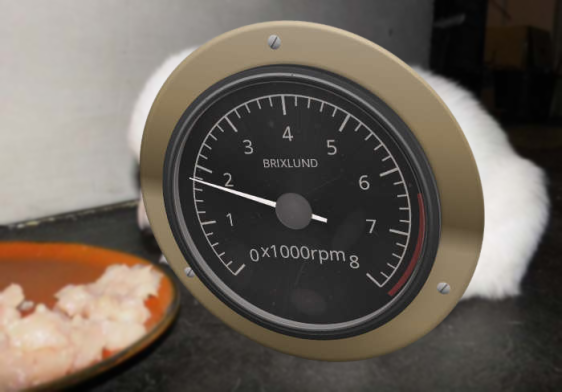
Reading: value=1800 unit=rpm
